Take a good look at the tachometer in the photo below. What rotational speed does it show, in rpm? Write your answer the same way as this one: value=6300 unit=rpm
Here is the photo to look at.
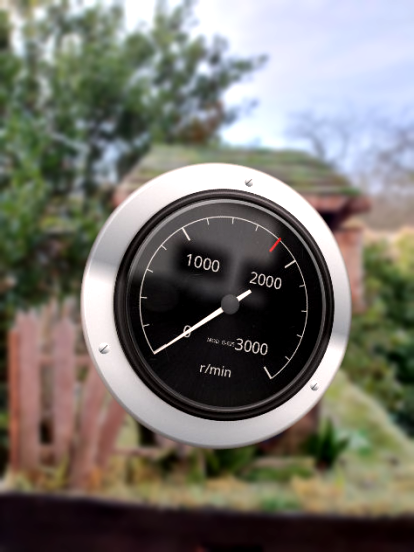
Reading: value=0 unit=rpm
